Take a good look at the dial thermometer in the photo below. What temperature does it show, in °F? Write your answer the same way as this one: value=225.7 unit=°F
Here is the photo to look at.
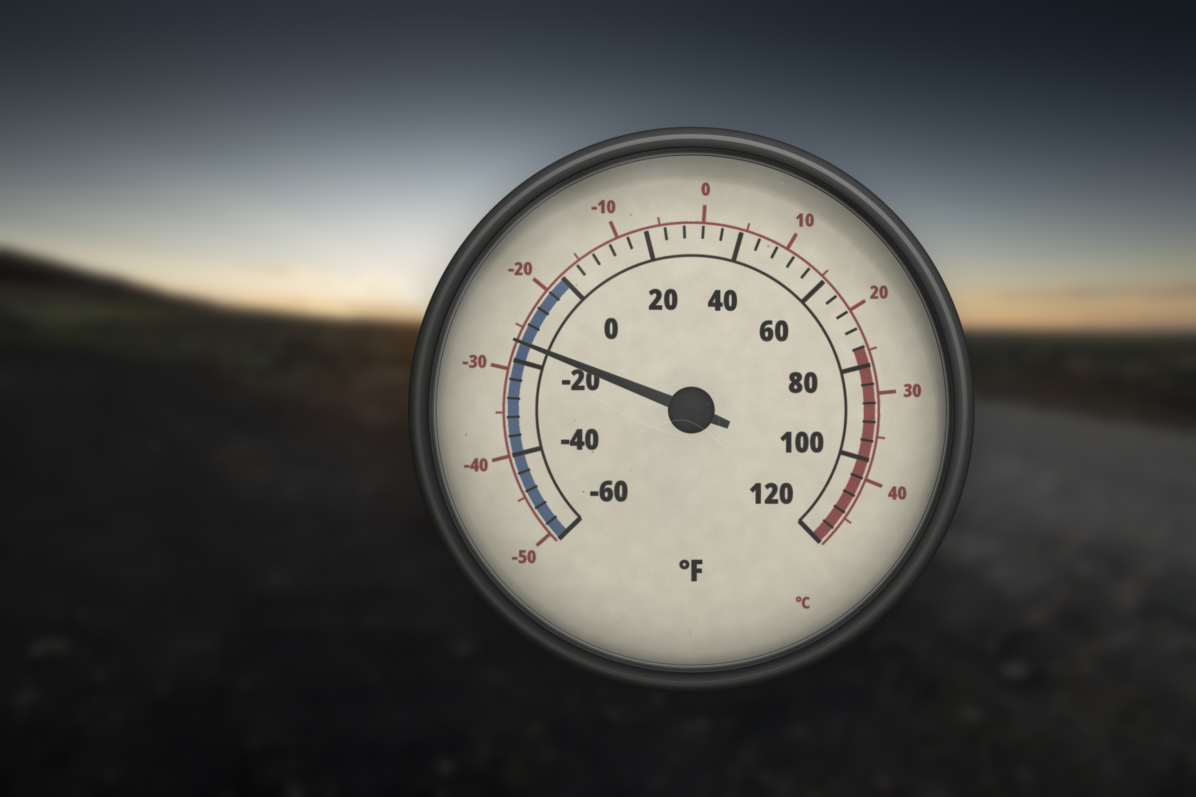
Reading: value=-16 unit=°F
